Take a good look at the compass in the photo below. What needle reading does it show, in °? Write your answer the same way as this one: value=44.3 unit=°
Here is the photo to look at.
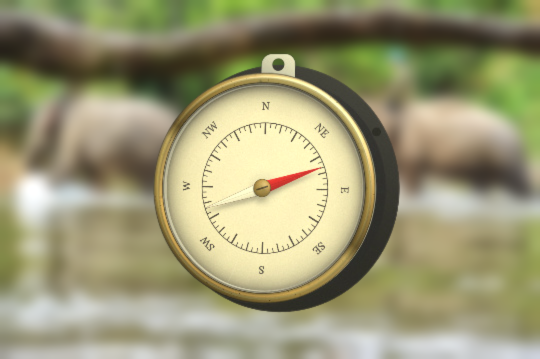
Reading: value=70 unit=°
